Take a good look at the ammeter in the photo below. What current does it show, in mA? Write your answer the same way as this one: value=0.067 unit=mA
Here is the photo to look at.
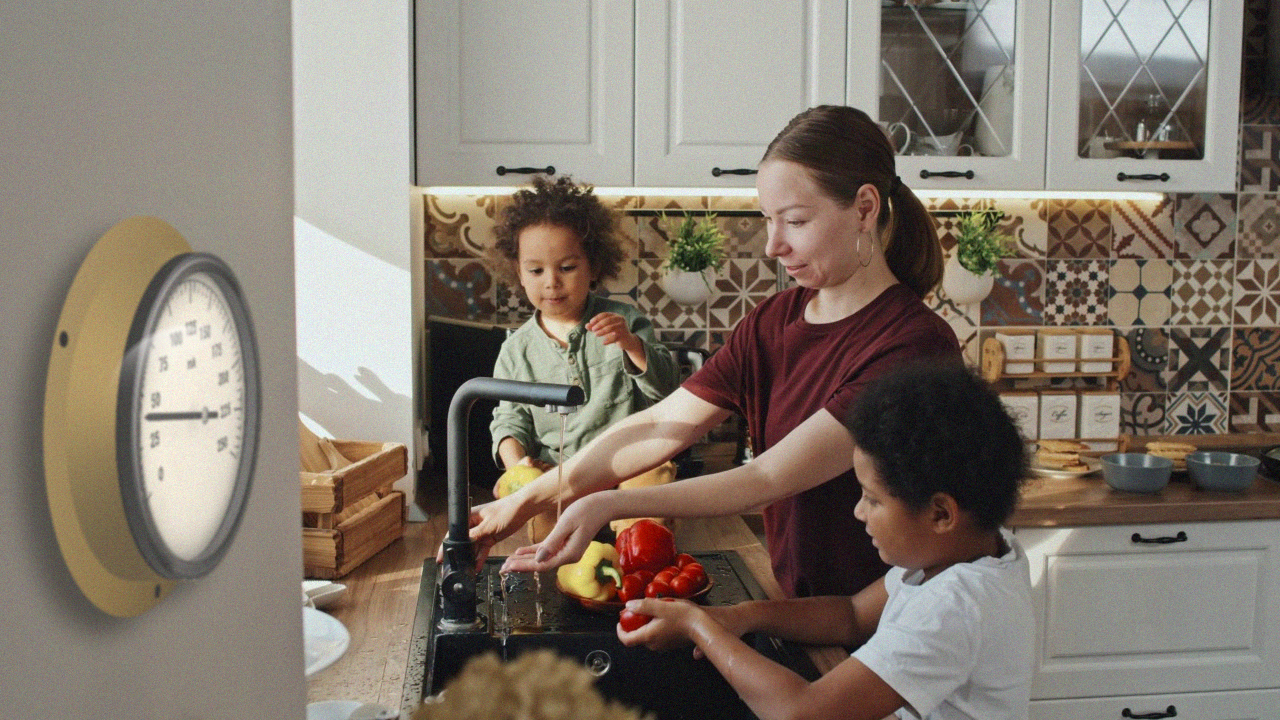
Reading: value=40 unit=mA
